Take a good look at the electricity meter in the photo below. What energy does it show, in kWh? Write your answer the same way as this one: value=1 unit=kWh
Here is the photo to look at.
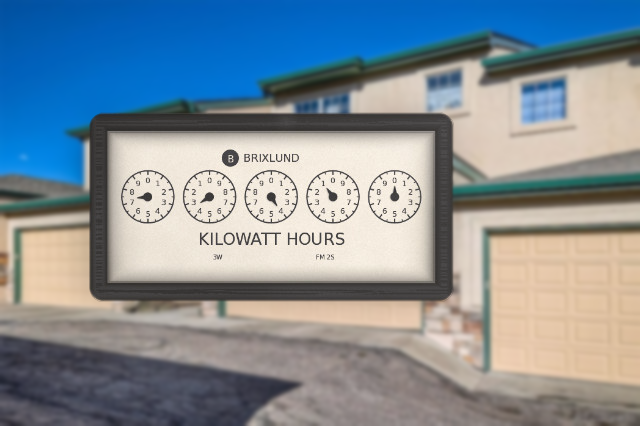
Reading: value=73410 unit=kWh
